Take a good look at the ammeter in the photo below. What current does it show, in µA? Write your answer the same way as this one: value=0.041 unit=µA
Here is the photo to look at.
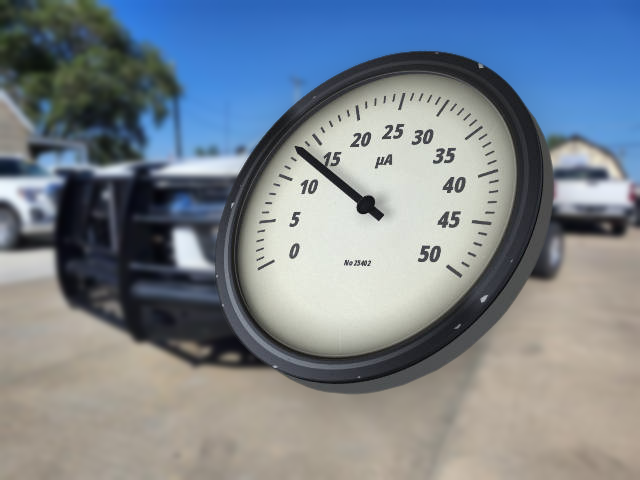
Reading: value=13 unit=µA
